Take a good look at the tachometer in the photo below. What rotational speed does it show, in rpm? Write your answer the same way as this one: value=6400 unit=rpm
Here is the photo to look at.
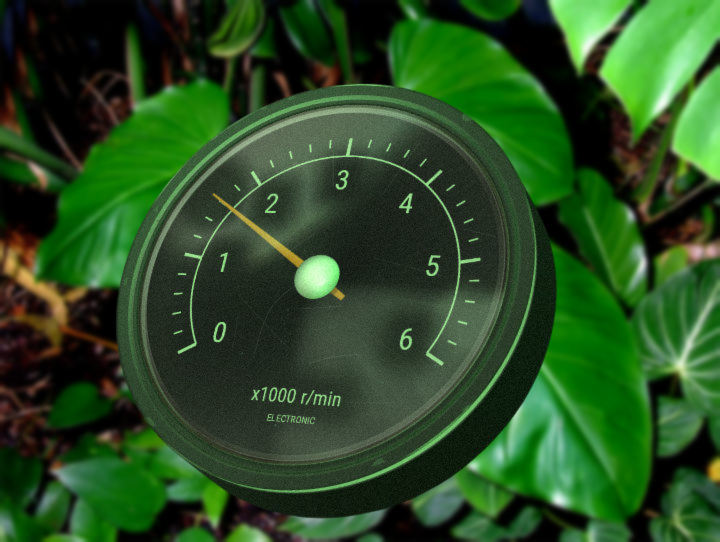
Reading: value=1600 unit=rpm
